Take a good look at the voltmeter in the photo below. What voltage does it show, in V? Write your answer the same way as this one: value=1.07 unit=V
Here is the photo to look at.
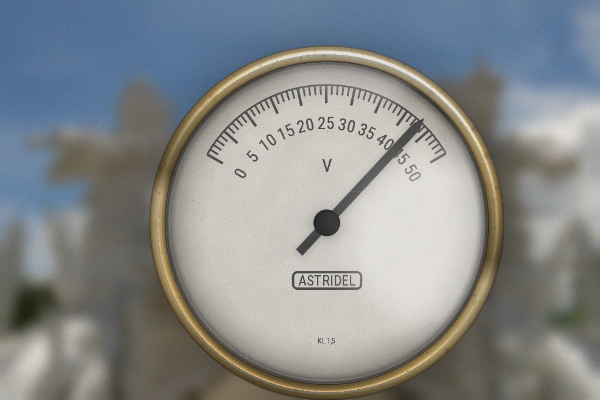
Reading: value=43 unit=V
